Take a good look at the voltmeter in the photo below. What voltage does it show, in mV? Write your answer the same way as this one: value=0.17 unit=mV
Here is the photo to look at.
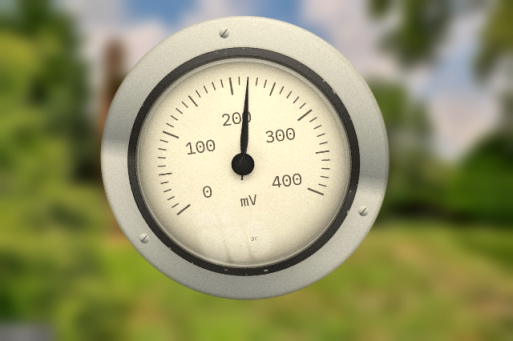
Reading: value=220 unit=mV
